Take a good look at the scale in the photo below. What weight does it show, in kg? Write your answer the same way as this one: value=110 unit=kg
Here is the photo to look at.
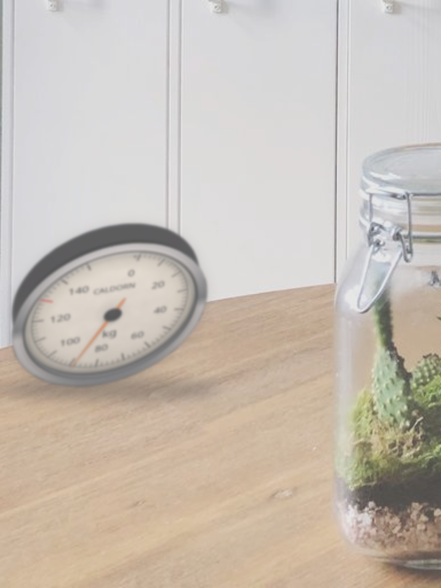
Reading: value=90 unit=kg
